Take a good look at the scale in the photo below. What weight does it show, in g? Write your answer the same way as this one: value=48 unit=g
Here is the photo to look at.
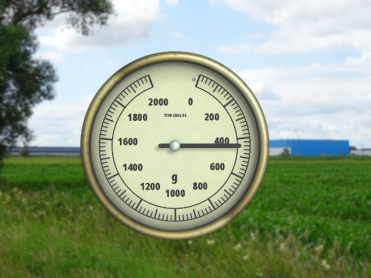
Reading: value=440 unit=g
